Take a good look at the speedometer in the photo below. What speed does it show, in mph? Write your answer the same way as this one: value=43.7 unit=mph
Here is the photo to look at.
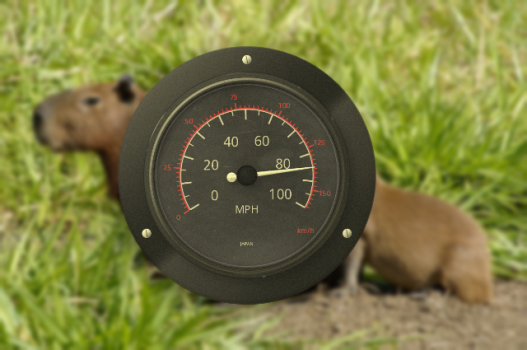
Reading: value=85 unit=mph
